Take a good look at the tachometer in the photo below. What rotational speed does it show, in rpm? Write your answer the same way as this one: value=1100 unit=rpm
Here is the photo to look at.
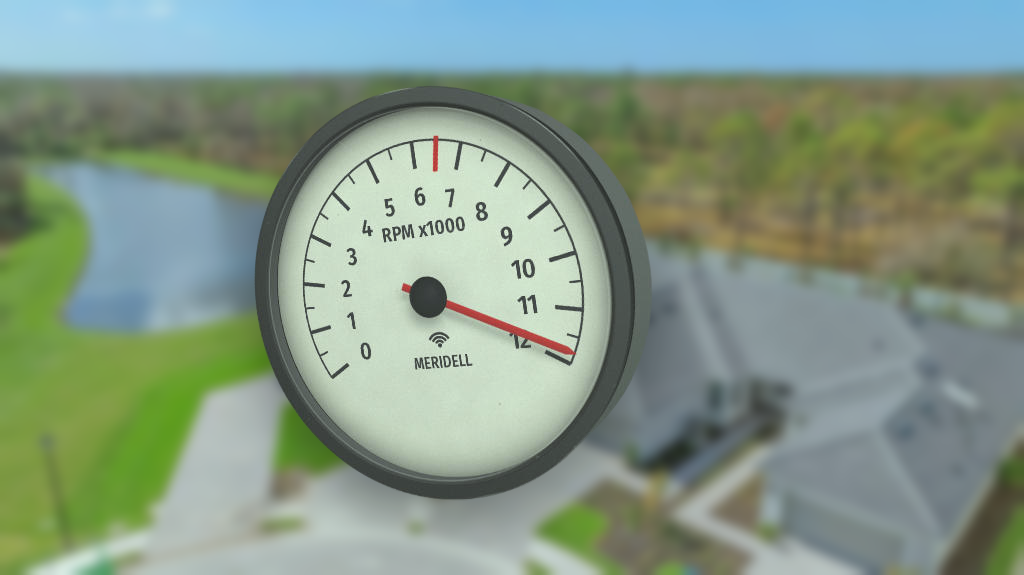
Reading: value=11750 unit=rpm
